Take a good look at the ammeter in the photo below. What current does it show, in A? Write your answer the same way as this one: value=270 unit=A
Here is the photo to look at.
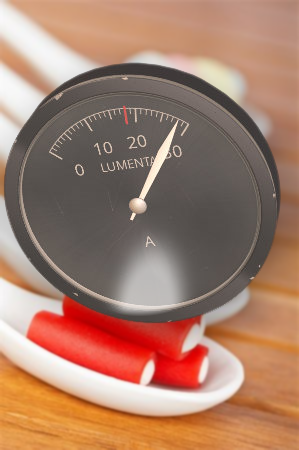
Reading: value=28 unit=A
